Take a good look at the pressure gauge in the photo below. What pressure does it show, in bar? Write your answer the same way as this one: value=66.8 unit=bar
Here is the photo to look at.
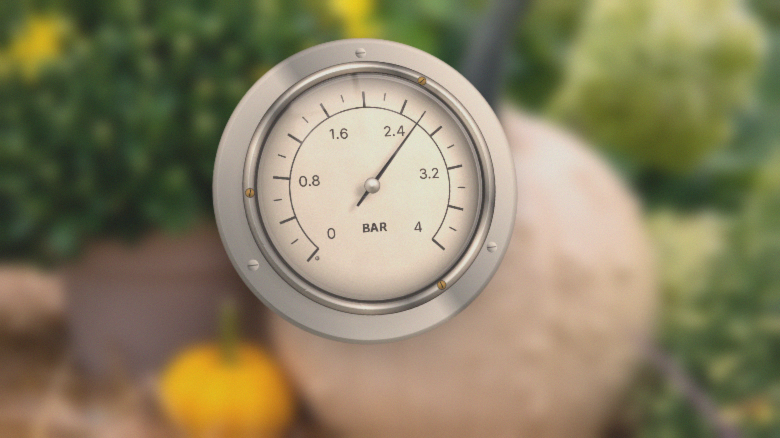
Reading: value=2.6 unit=bar
